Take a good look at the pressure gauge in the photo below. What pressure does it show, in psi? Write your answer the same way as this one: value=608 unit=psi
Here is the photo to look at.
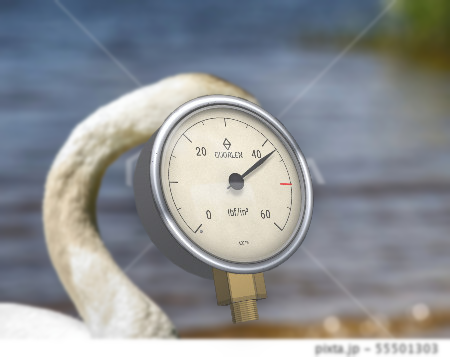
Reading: value=42.5 unit=psi
